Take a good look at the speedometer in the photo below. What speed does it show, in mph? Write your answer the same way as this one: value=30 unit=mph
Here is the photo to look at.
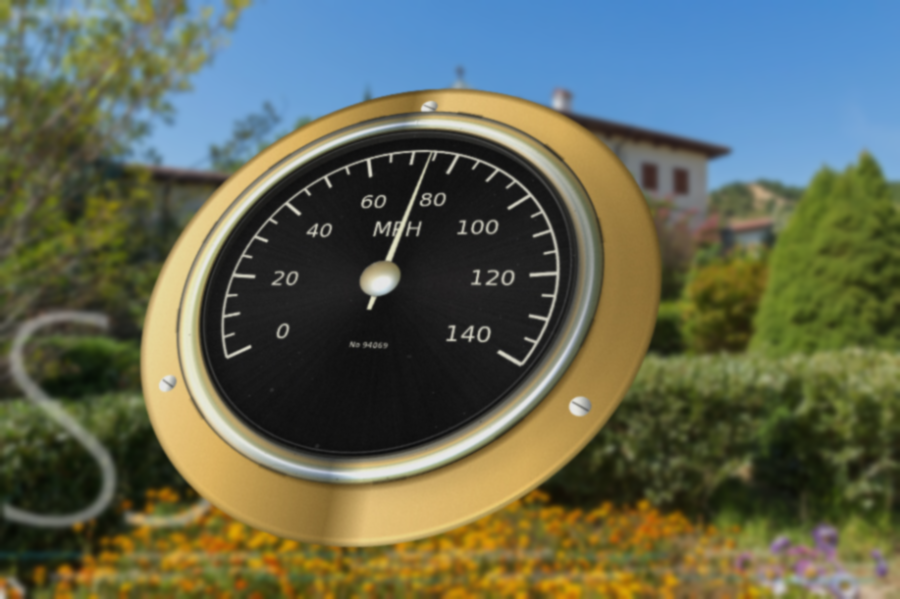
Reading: value=75 unit=mph
